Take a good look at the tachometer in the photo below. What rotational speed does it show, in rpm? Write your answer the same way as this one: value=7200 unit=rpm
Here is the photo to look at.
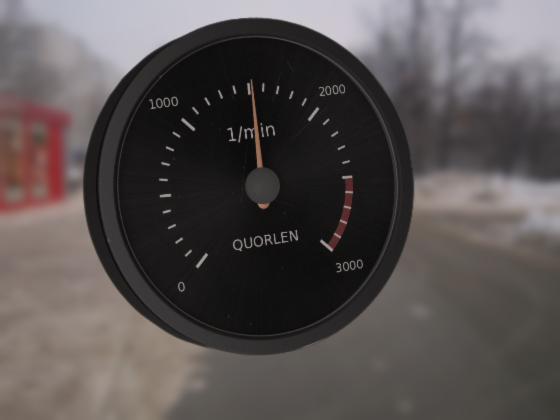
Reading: value=1500 unit=rpm
